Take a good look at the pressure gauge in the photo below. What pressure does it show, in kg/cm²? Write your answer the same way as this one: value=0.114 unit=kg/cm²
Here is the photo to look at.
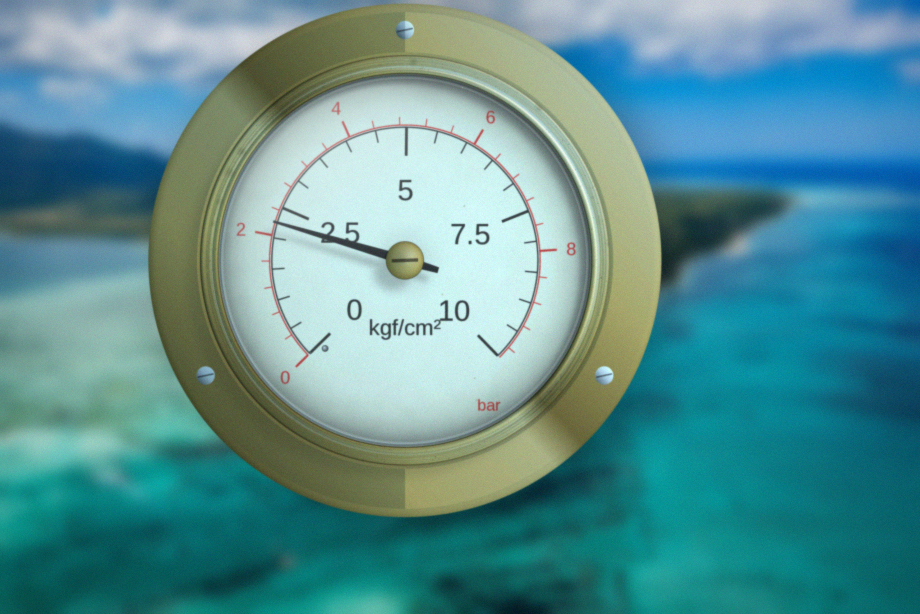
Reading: value=2.25 unit=kg/cm²
